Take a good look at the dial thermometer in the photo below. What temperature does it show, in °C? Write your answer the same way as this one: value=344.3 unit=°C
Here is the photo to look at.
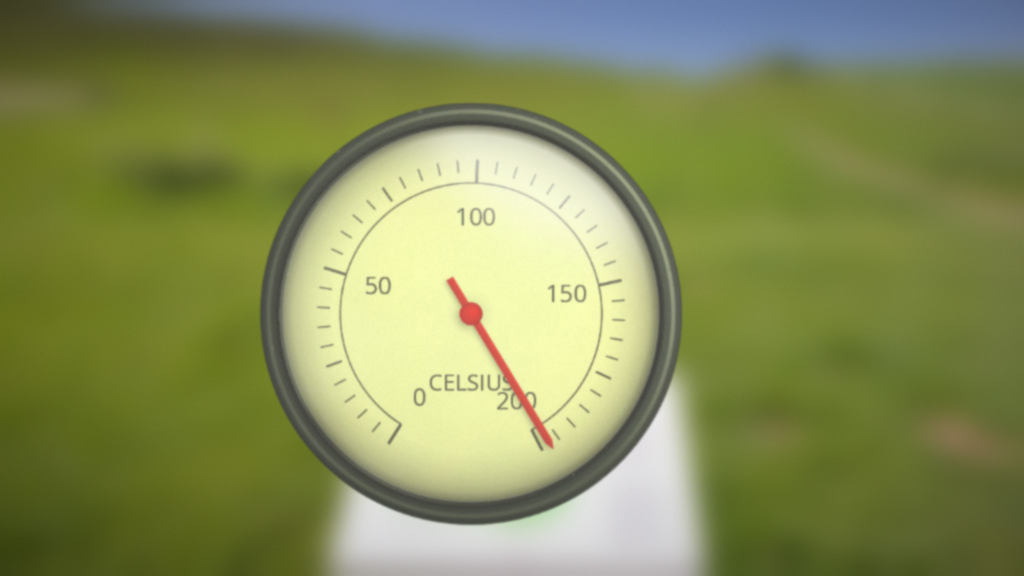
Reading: value=197.5 unit=°C
